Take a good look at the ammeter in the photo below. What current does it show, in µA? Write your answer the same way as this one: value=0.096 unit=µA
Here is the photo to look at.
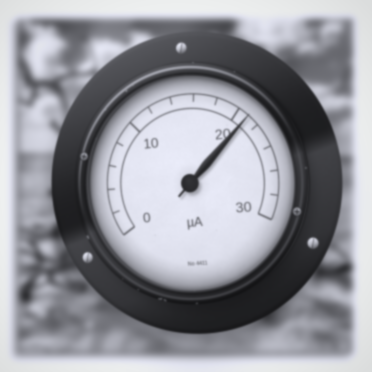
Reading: value=21 unit=µA
